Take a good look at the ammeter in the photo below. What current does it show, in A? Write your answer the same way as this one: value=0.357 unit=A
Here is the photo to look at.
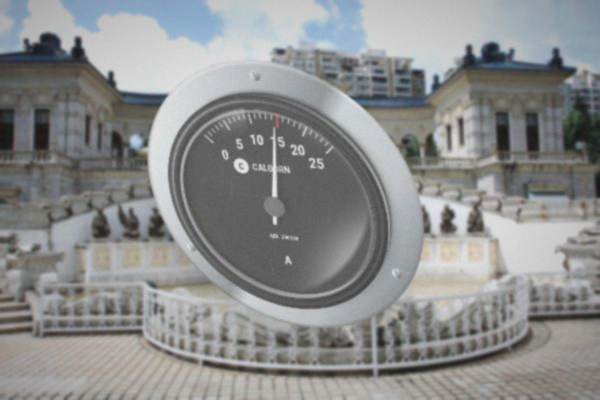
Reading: value=15 unit=A
